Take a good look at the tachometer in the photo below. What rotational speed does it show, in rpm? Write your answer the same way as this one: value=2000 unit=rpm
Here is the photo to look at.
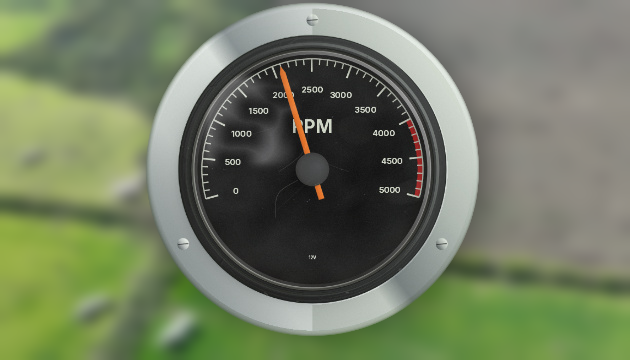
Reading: value=2100 unit=rpm
